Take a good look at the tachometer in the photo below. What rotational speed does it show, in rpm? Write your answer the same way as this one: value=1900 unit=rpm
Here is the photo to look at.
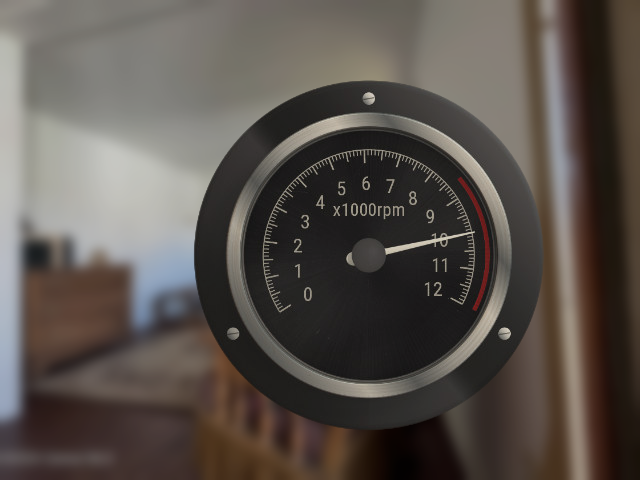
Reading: value=10000 unit=rpm
